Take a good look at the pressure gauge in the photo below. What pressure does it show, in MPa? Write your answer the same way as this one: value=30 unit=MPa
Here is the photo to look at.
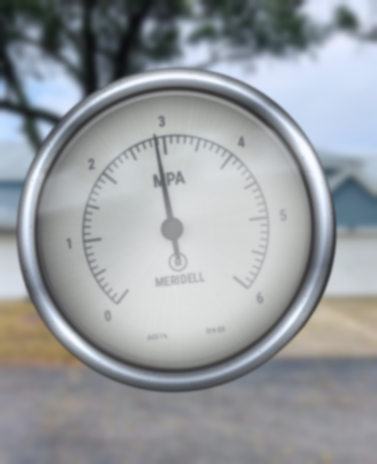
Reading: value=2.9 unit=MPa
